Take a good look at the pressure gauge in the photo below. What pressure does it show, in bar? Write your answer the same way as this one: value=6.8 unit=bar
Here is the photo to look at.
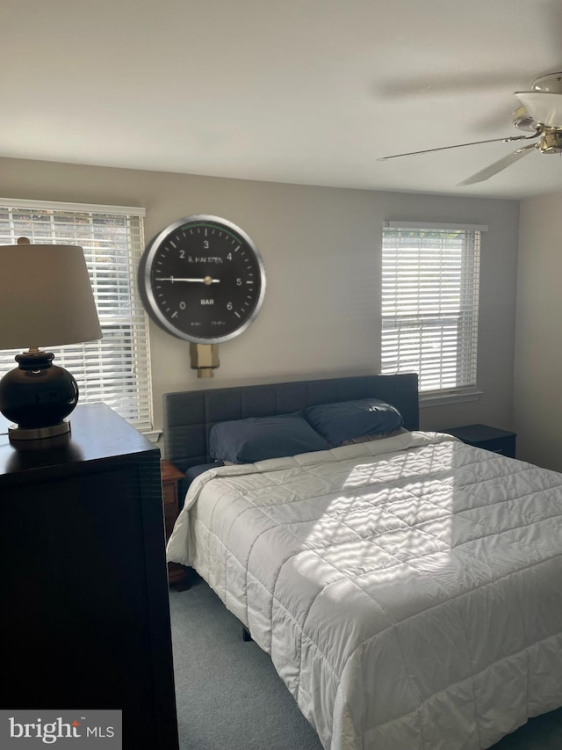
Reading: value=1 unit=bar
